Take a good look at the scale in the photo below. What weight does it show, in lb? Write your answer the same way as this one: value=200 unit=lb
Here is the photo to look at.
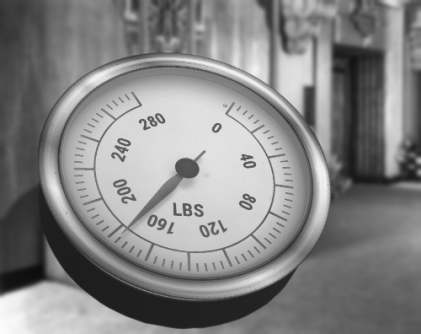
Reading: value=176 unit=lb
